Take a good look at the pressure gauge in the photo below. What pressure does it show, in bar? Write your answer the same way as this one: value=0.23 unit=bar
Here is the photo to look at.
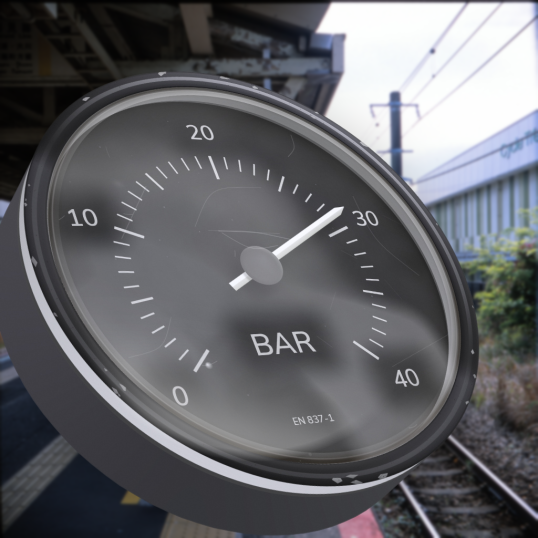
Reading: value=29 unit=bar
